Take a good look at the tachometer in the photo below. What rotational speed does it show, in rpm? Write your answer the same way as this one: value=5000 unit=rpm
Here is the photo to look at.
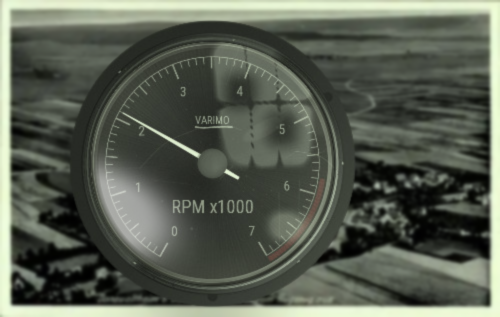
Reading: value=2100 unit=rpm
